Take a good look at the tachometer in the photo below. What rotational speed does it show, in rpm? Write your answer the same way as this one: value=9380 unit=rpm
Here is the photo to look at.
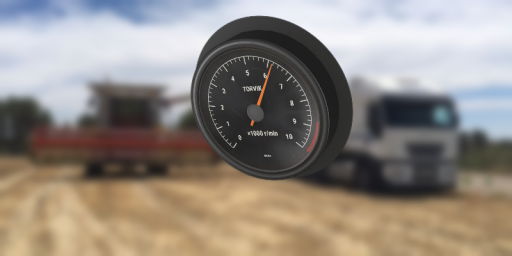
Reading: value=6200 unit=rpm
